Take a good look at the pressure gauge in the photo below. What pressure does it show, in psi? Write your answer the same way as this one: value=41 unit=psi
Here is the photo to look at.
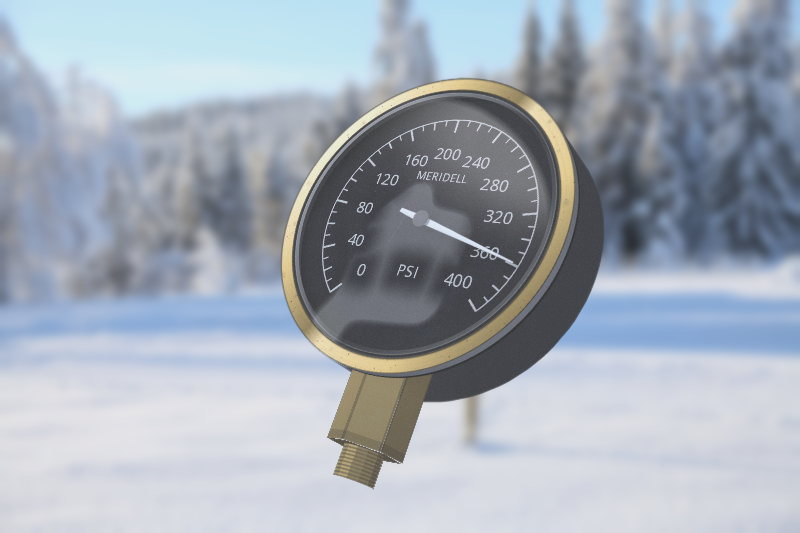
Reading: value=360 unit=psi
